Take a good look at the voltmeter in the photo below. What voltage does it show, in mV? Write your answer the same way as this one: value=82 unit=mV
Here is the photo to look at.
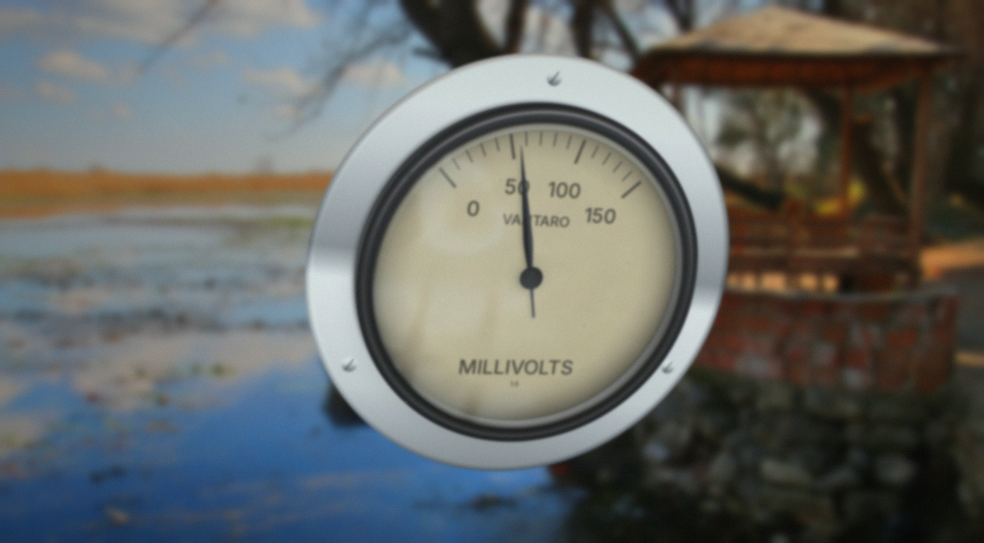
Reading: value=55 unit=mV
